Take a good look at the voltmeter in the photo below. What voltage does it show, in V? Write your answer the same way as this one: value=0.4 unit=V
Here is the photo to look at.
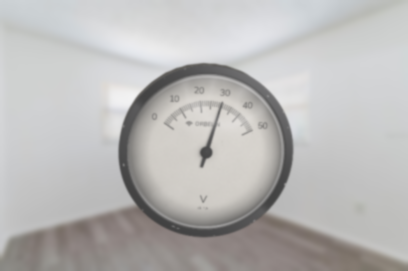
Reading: value=30 unit=V
